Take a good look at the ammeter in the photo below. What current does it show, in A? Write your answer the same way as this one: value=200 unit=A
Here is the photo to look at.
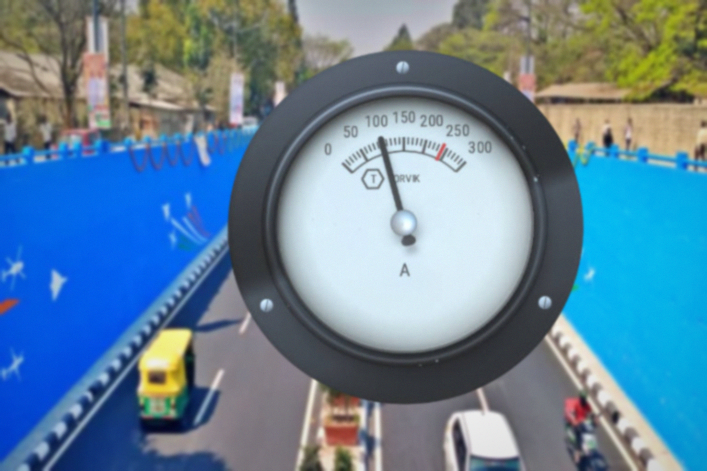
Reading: value=100 unit=A
